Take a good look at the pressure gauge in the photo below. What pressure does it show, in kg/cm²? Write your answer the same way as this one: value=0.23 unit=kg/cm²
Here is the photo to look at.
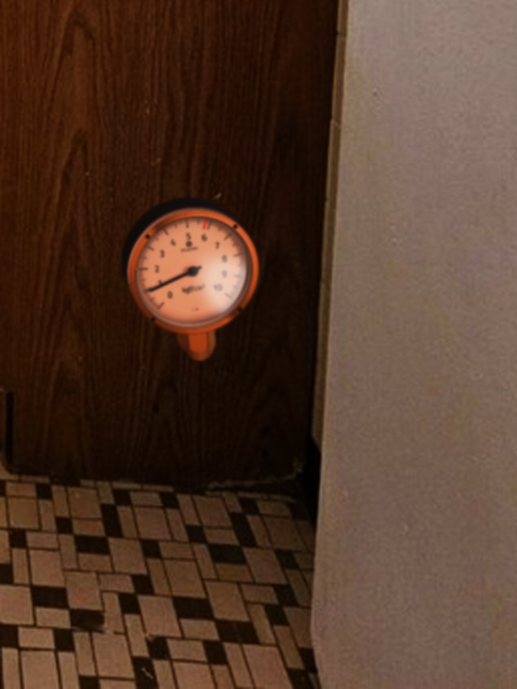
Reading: value=1 unit=kg/cm²
